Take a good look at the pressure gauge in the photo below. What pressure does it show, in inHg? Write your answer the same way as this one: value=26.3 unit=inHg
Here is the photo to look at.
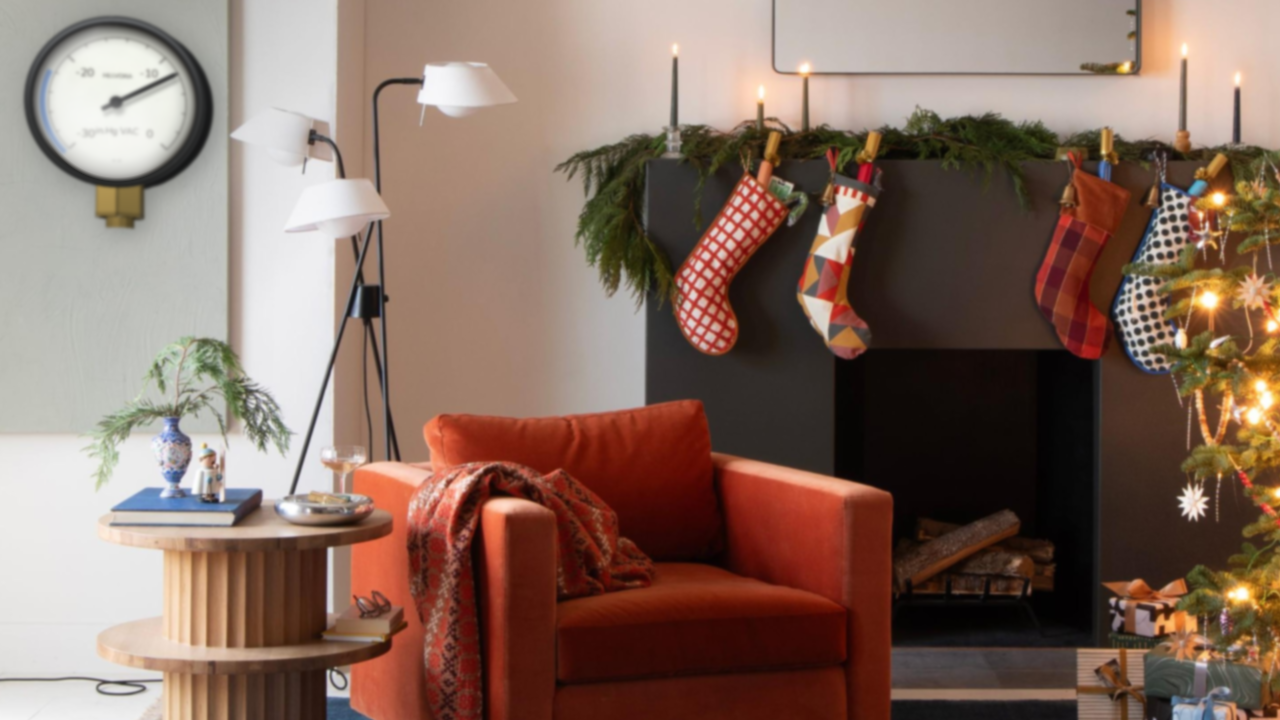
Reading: value=-8 unit=inHg
